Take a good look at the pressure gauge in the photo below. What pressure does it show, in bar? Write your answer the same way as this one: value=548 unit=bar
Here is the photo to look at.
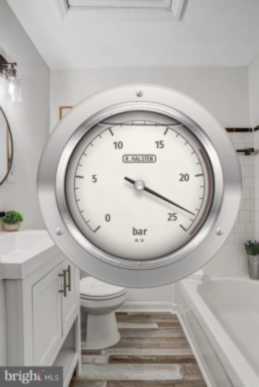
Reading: value=23.5 unit=bar
